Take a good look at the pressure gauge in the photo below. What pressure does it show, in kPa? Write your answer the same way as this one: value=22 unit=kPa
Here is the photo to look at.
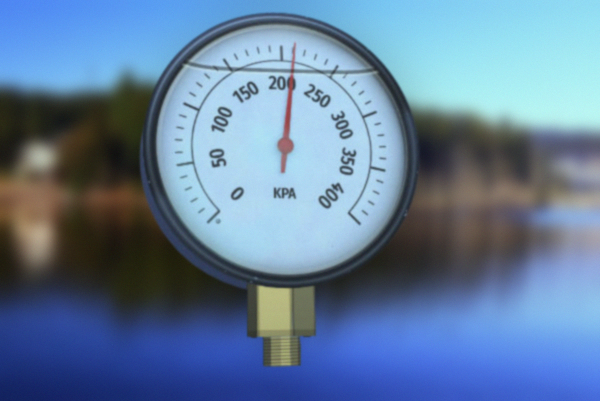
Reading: value=210 unit=kPa
